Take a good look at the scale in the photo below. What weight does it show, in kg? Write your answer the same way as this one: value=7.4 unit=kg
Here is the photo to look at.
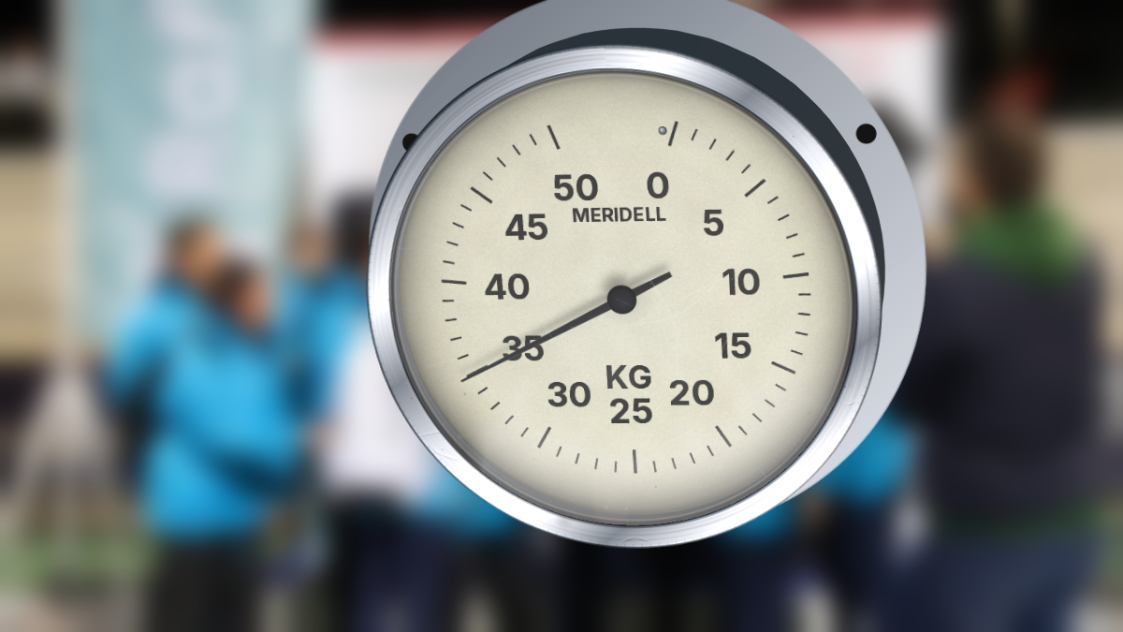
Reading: value=35 unit=kg
